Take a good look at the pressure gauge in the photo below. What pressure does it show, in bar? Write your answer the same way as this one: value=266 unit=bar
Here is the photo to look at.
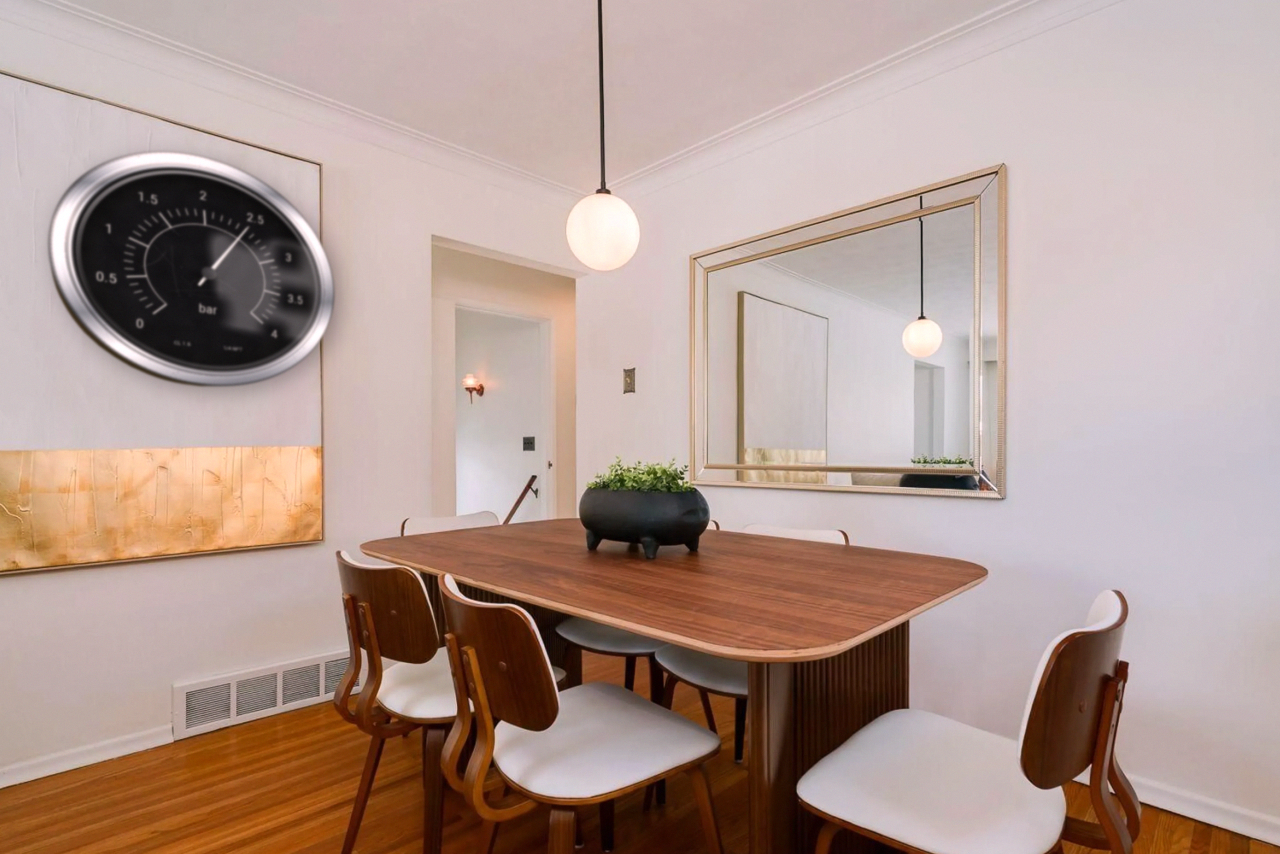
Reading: value=2.5 unit=bar
